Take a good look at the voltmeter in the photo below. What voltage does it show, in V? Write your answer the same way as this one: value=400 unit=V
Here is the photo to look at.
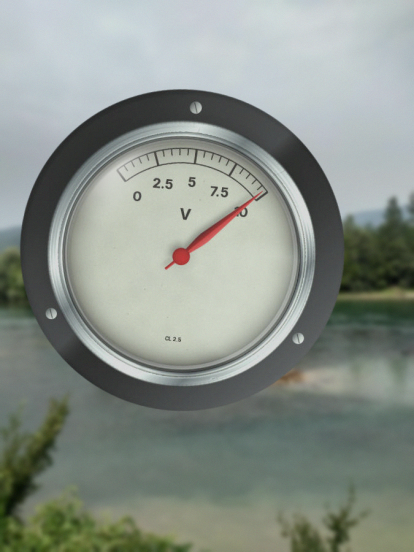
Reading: value=9.75 unit=V
